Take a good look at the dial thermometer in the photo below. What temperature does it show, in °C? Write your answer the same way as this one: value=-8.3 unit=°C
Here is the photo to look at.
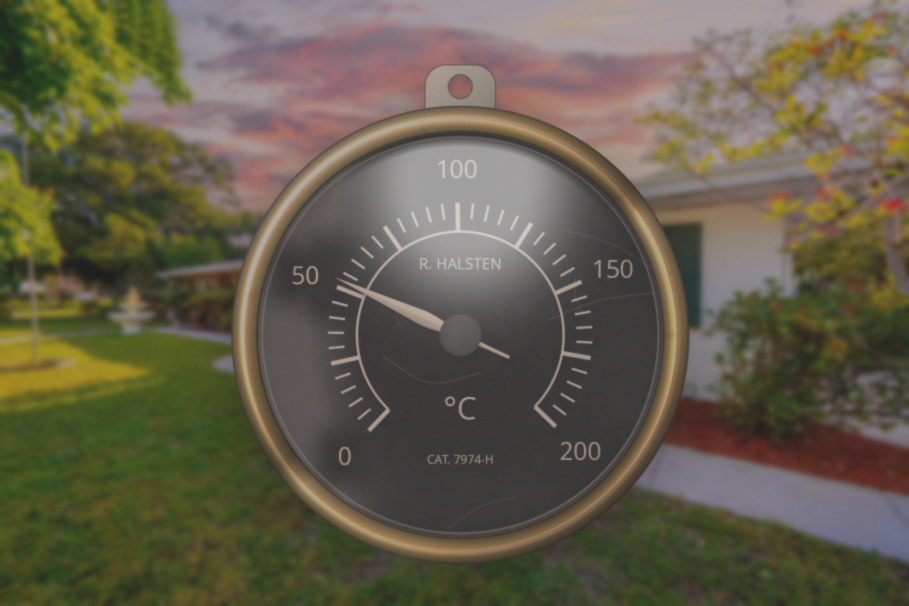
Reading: value=52.5 unit=°C
